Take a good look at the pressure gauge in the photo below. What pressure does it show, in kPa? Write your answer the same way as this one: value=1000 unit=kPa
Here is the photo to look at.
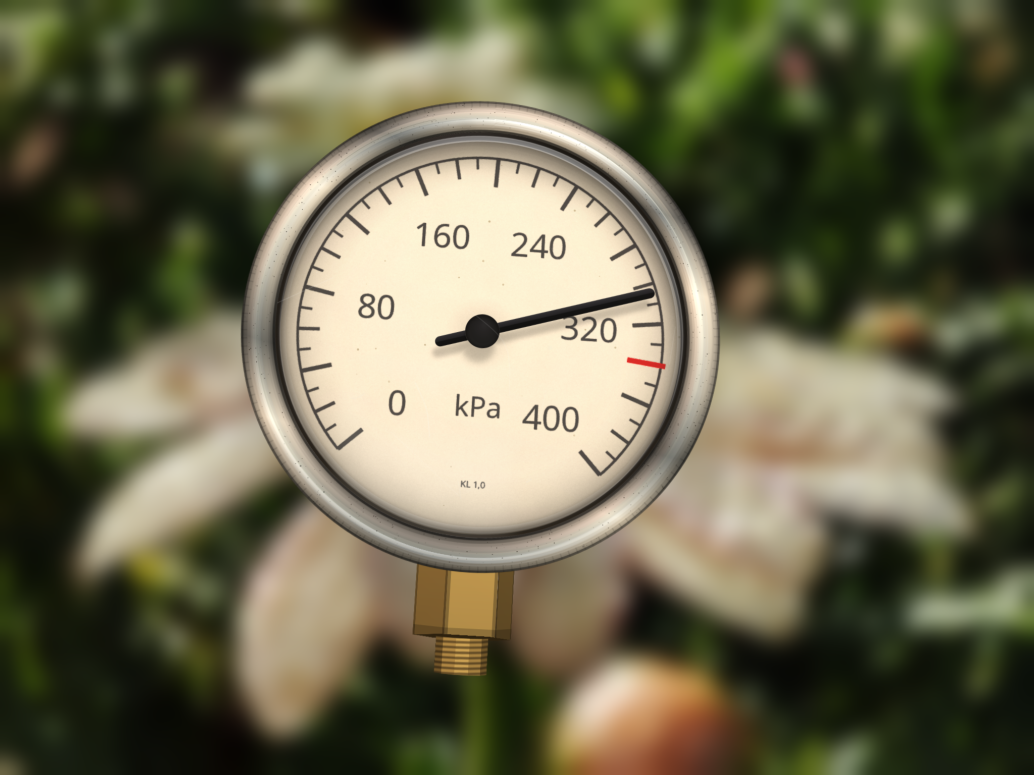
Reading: value=305 unit=kPa
